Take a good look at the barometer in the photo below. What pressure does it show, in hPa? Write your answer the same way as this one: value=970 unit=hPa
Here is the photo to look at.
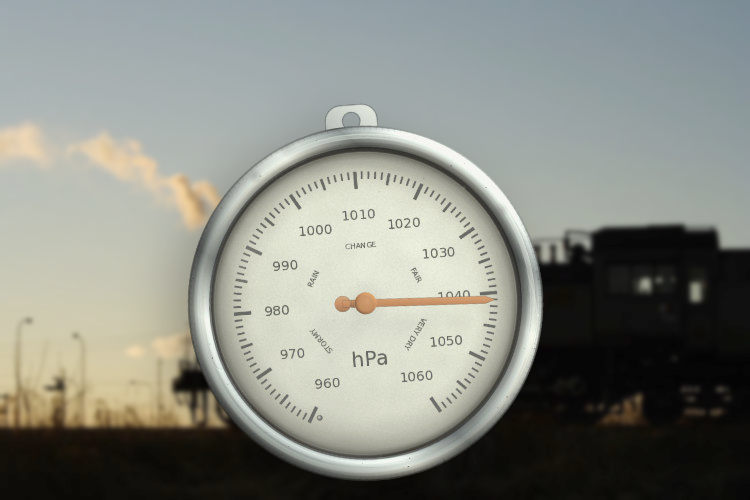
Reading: value=1041 unit=hPa
